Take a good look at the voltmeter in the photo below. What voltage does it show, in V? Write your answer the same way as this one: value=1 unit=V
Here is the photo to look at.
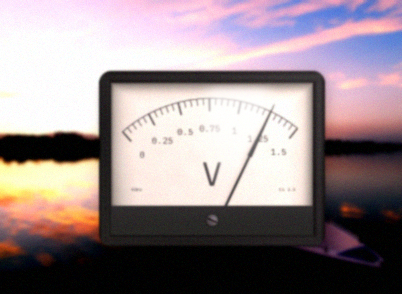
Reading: value=1.25 unit=V
